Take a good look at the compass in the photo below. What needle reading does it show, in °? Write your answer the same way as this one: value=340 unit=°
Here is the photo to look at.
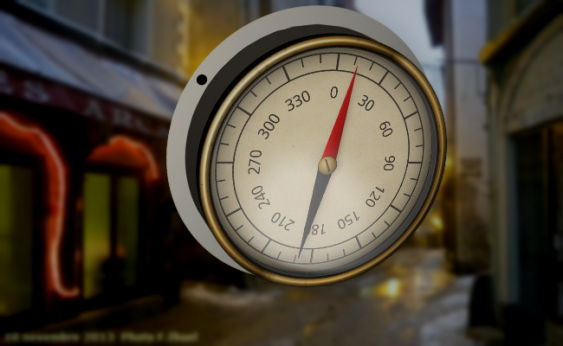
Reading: value=10 unit=°
